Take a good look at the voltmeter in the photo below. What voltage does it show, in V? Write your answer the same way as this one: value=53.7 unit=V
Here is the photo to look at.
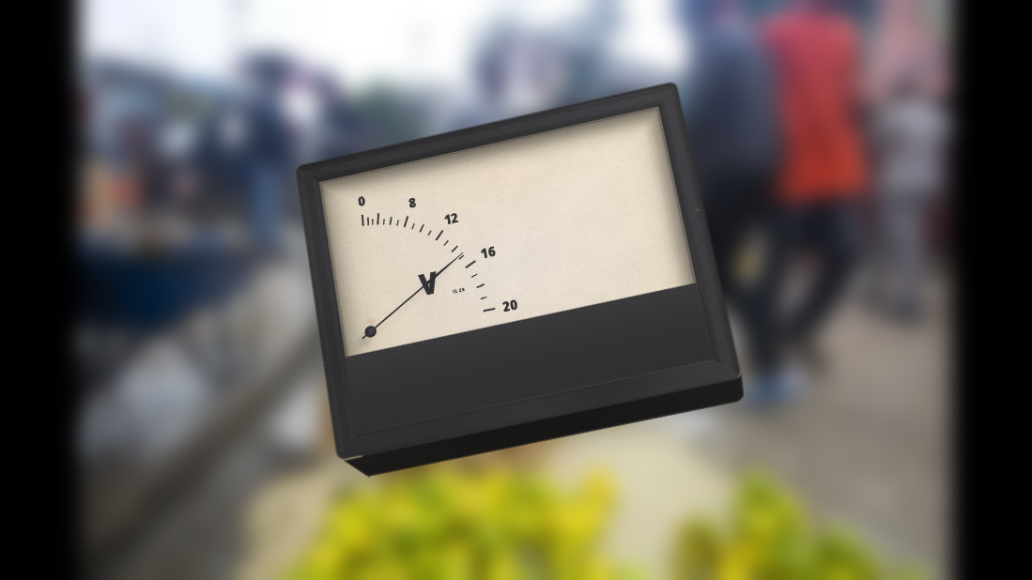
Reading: value=15 unit=V
